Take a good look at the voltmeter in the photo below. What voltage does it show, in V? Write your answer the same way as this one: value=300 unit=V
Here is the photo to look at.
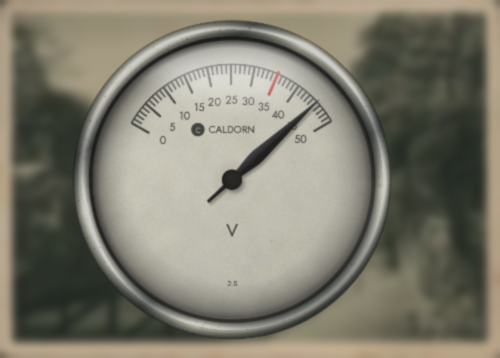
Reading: value=45 unit=V
